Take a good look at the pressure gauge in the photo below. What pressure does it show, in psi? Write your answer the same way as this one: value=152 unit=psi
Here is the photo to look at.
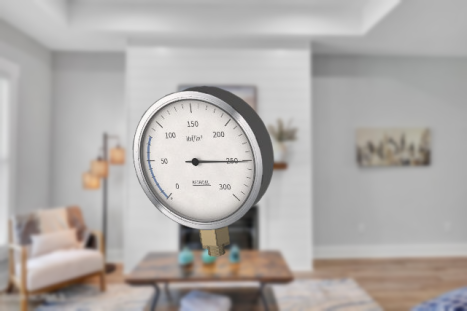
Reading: value=250 unit=psi
